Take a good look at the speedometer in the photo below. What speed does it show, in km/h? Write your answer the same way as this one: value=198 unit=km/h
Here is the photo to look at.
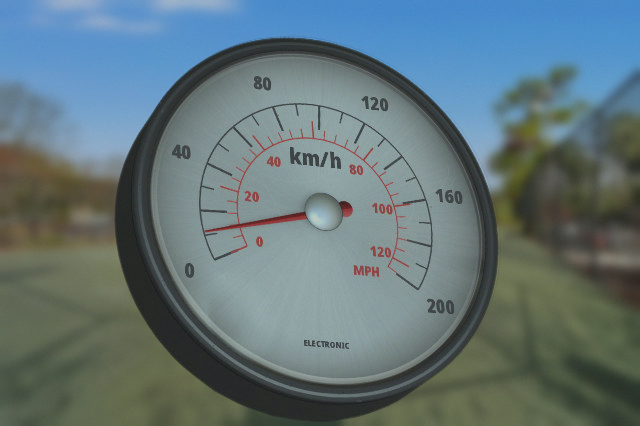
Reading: value=10 unit=km/h
